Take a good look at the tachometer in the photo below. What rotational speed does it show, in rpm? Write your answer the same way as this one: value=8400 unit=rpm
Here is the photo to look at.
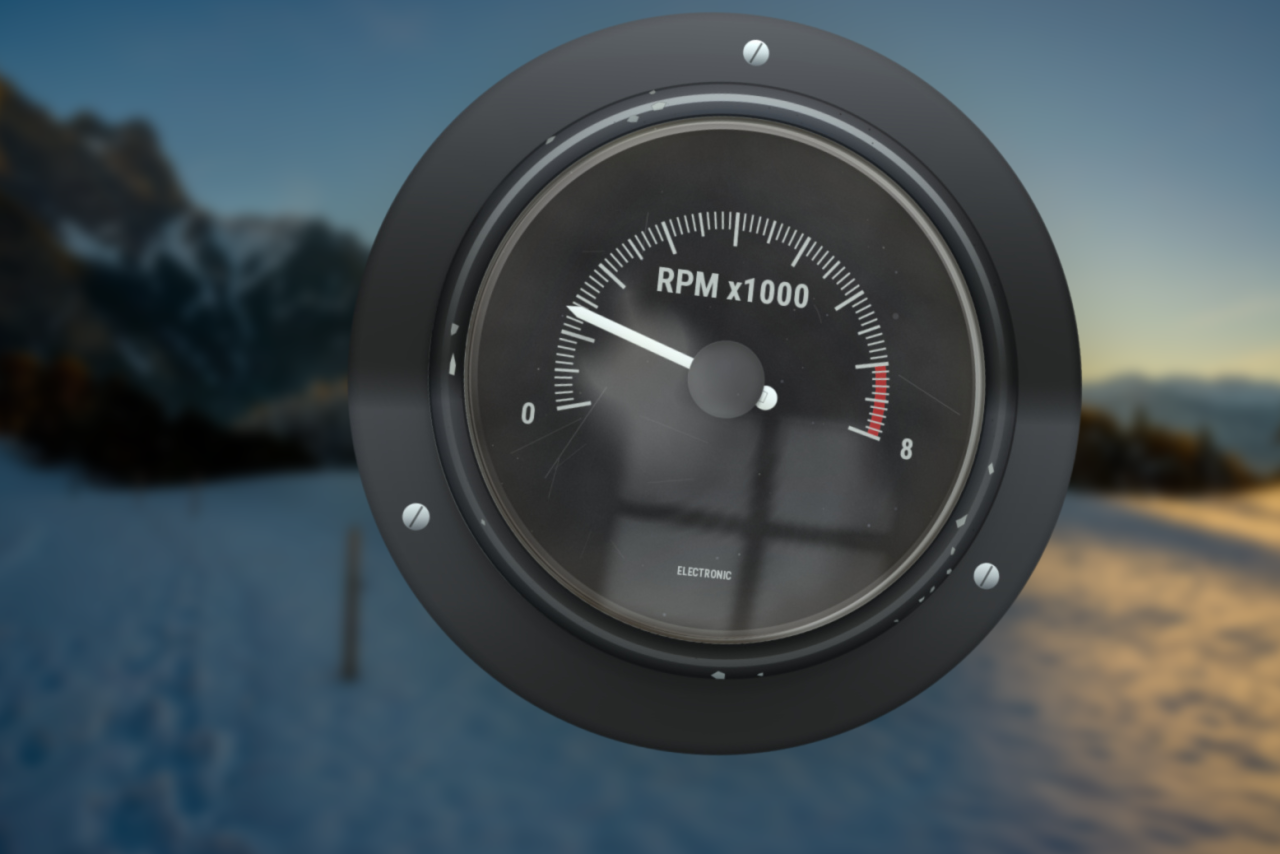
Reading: value=1300 unit=rpm
